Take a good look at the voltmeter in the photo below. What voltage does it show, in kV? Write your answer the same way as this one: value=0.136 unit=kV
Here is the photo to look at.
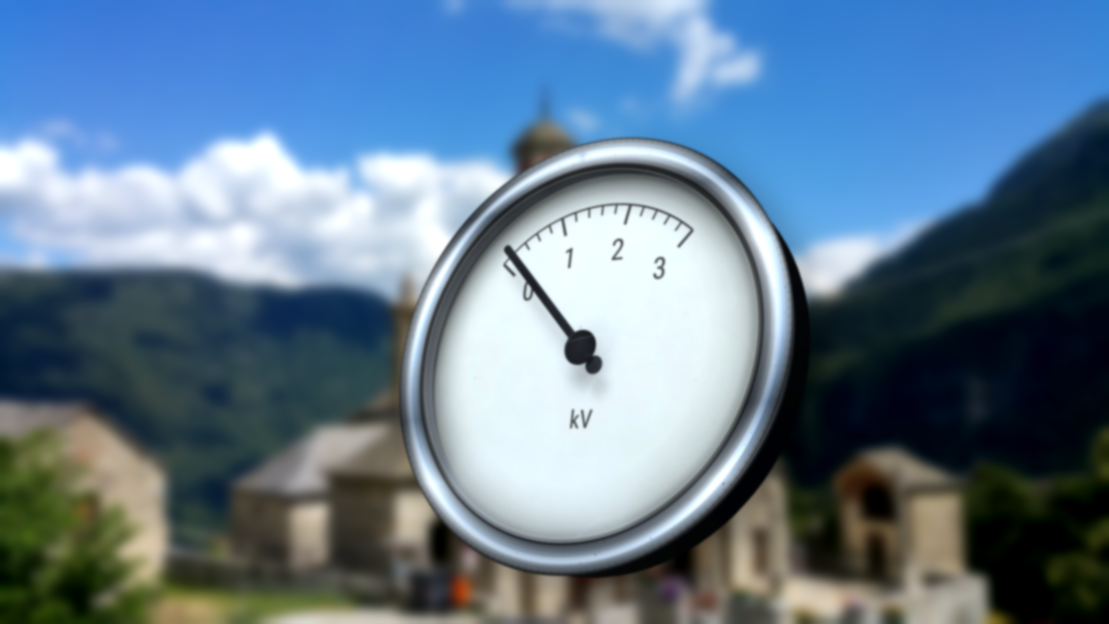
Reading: value=0.2 unit=kV
